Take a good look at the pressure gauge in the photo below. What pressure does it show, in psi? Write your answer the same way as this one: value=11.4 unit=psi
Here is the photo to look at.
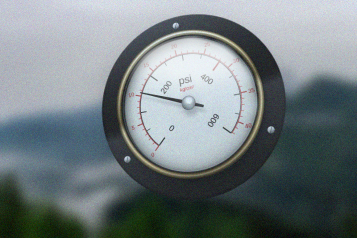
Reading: value=150 unit=psi
